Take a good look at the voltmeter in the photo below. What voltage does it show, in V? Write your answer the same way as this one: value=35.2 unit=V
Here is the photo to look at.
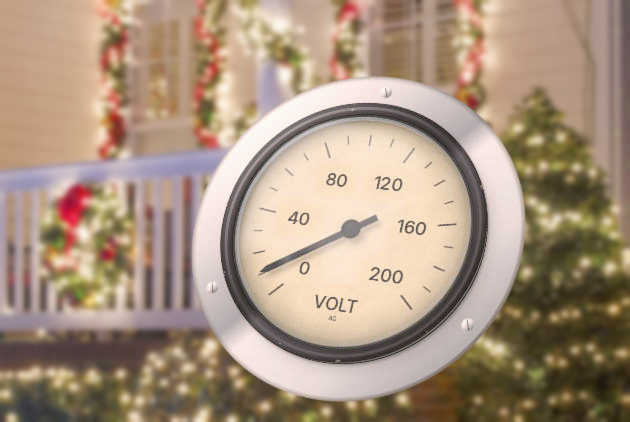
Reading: value=10 unit=V
